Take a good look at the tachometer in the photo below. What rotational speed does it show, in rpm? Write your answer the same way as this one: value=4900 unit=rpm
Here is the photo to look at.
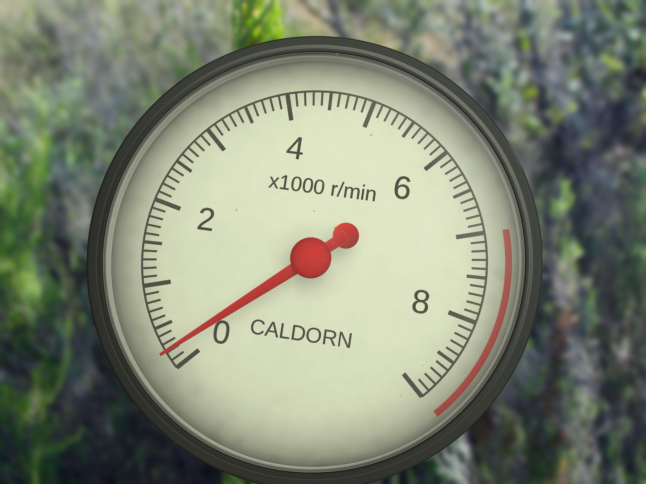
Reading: value=200 unit=rpm
